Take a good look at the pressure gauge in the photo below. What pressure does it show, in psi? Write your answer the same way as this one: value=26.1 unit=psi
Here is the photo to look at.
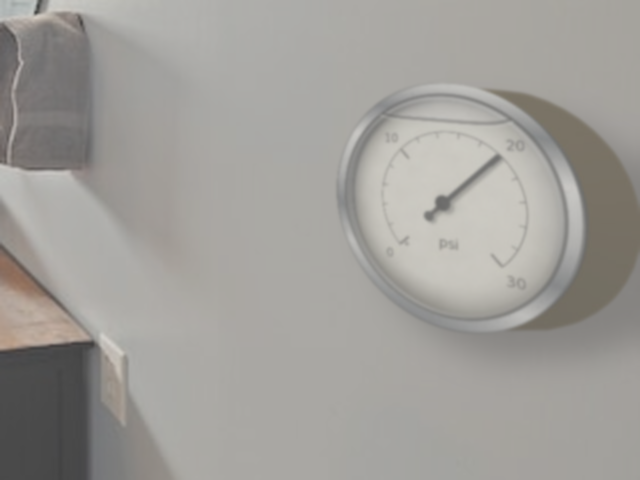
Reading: value=20 unit=psi
